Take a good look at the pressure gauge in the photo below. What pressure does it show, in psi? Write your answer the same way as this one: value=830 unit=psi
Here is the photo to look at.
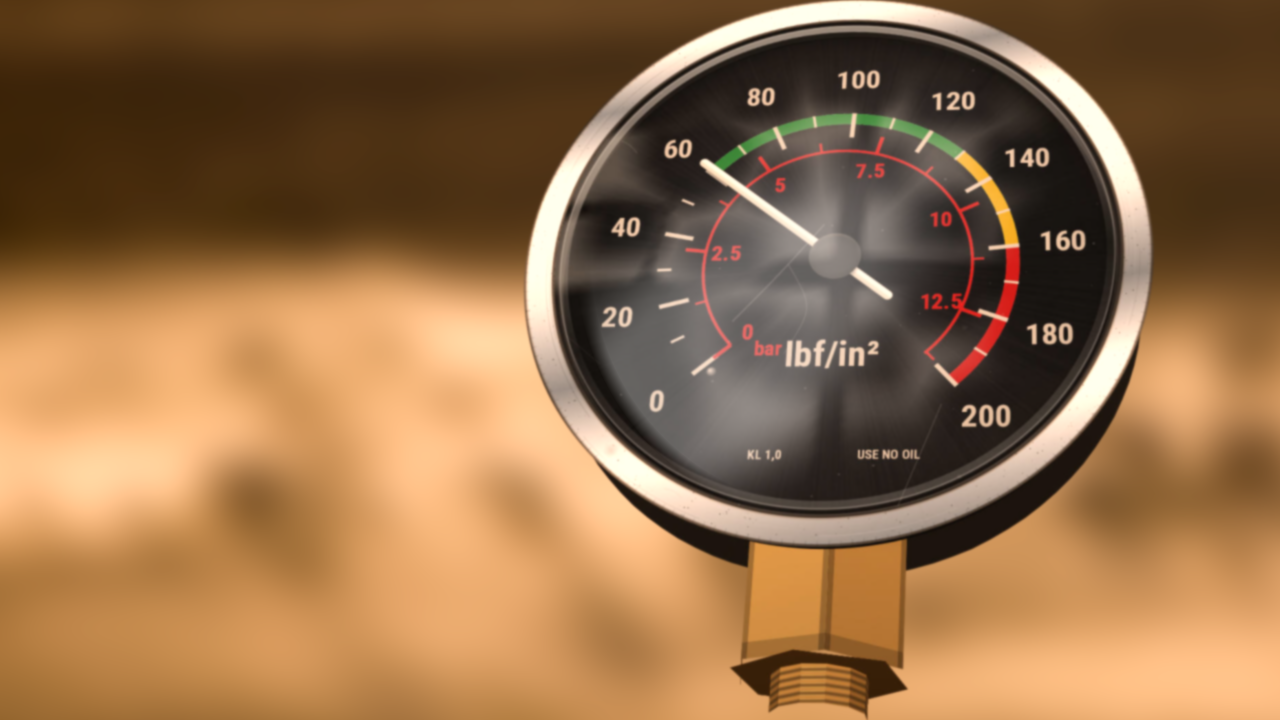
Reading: value=60 unit=psi
